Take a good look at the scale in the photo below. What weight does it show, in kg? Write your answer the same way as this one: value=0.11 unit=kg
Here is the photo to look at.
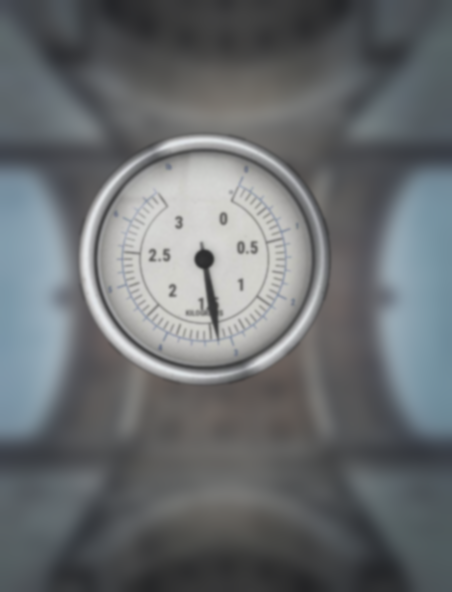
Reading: value=1.45 unit=kg
